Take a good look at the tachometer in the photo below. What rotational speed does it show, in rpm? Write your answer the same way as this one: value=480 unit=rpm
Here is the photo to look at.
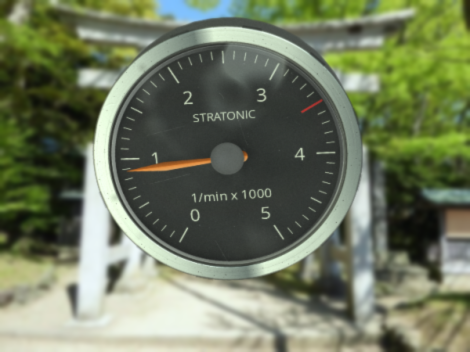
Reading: value=900 unit=rpm
